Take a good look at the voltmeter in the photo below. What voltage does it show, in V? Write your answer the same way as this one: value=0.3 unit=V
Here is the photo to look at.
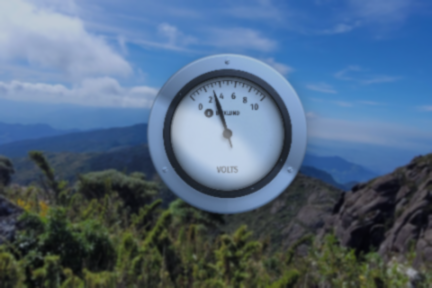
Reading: value=3 unit=V
